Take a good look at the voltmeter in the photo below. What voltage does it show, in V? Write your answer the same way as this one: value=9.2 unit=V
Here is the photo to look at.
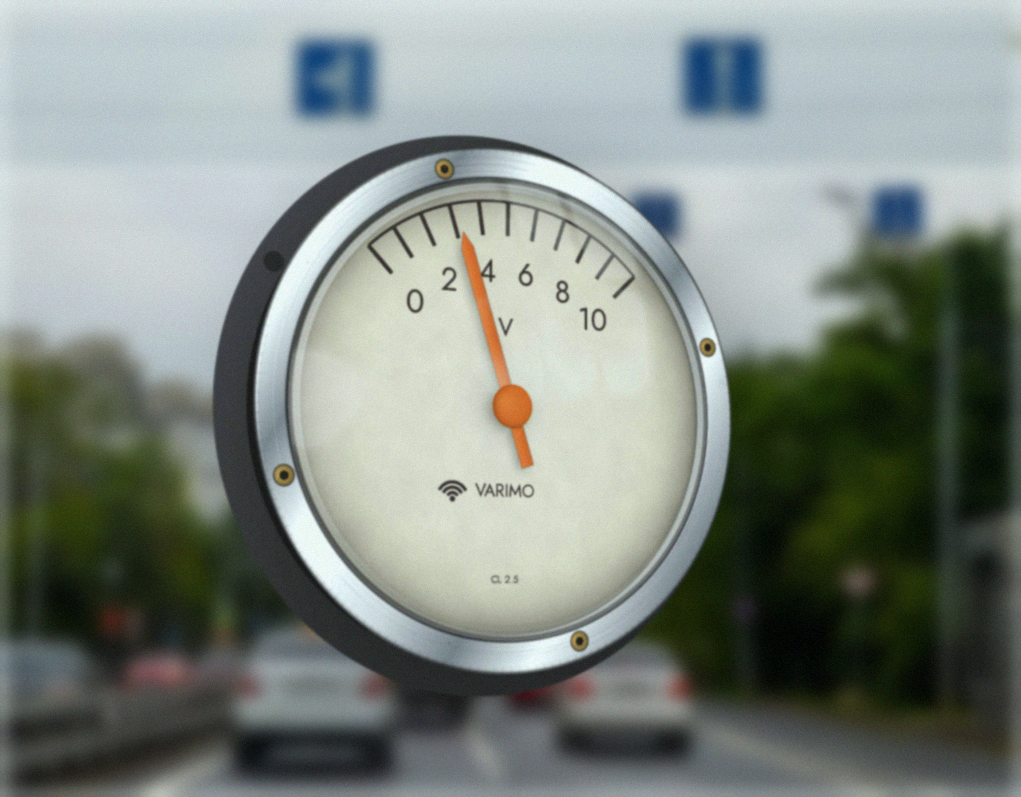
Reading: value=3 unit=V
